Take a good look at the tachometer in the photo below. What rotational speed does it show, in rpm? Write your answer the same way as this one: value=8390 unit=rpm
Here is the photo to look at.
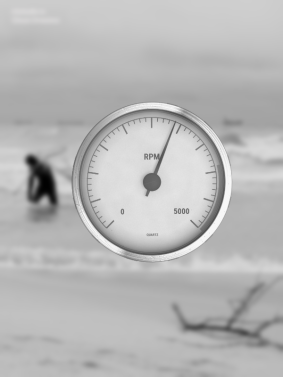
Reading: value=2900 unit=rpm
